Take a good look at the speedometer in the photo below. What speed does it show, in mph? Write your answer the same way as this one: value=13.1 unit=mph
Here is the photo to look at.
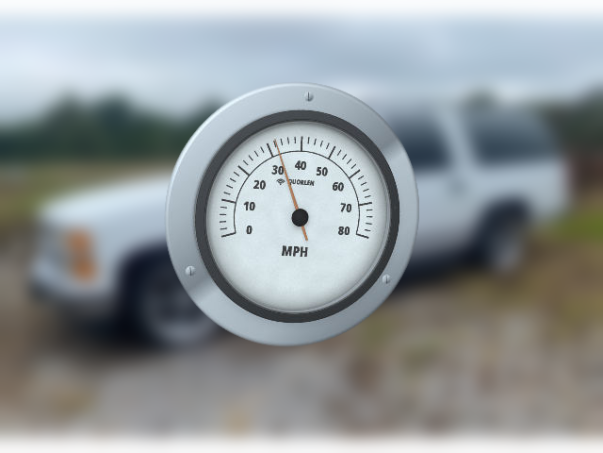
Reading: value=32 unit=mph
